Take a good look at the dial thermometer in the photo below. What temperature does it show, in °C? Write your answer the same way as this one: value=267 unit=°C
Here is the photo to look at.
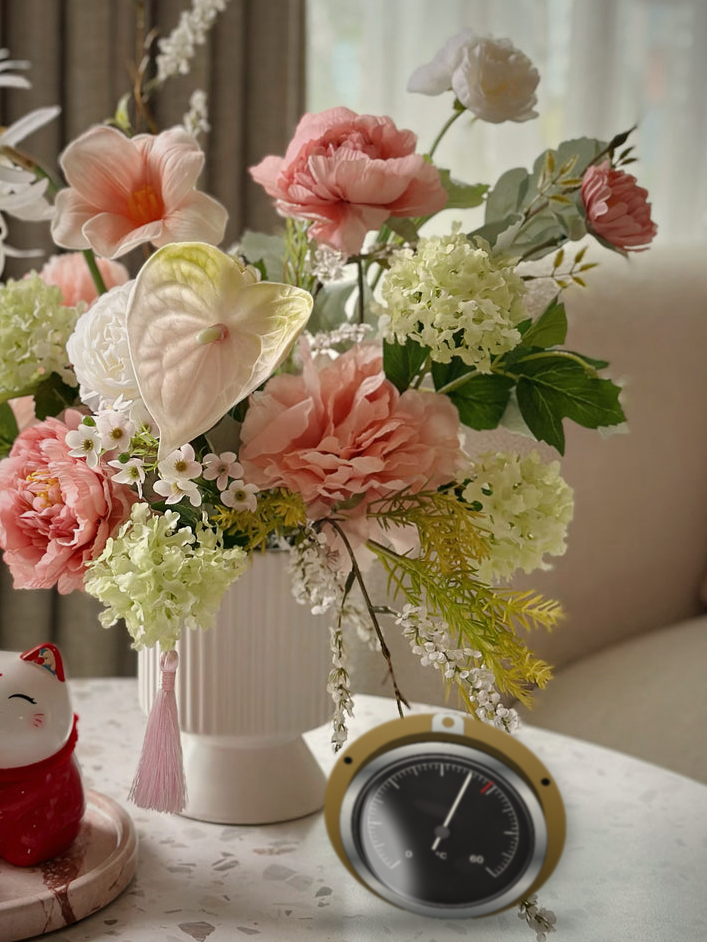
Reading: value=35 unit=°C
